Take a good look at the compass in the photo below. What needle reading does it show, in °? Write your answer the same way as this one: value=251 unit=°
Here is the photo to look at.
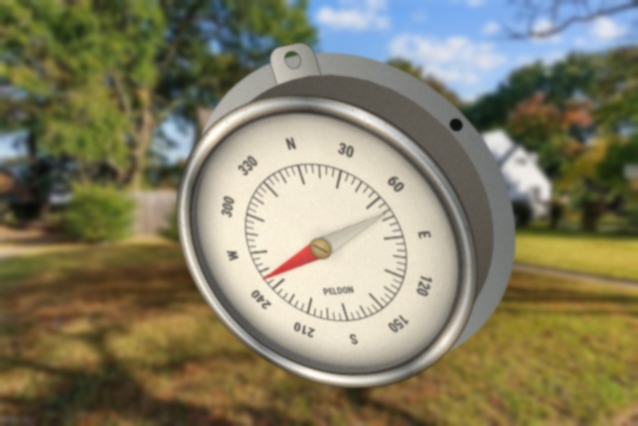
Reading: value=250 unit=°
